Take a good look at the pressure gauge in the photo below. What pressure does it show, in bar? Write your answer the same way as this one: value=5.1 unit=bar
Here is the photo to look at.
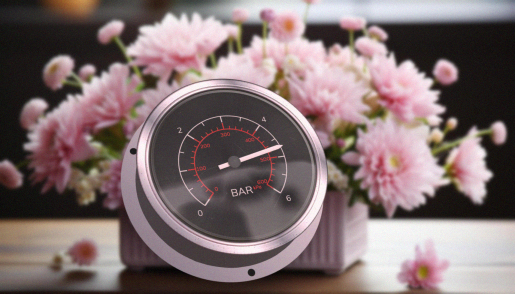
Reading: value=4.75 unit=bar
